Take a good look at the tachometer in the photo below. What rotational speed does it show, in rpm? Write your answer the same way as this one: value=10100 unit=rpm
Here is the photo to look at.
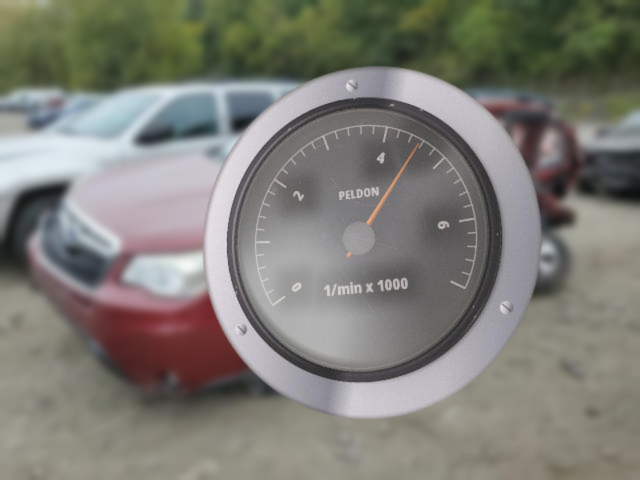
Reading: value=4600 unit=rpm
